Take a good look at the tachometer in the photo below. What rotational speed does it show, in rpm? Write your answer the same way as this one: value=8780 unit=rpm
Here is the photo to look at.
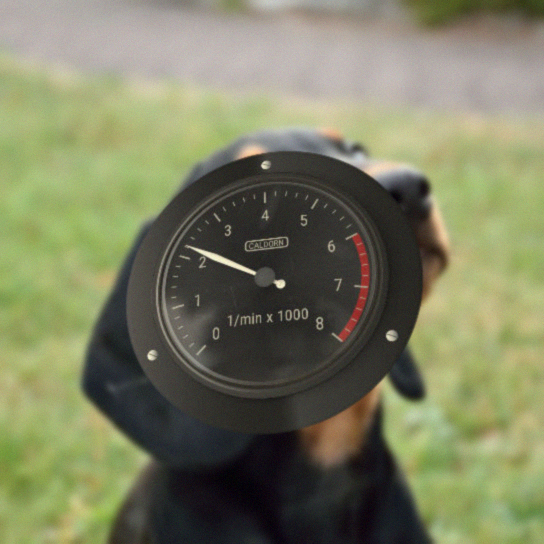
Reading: value=2200 unit=rpm
